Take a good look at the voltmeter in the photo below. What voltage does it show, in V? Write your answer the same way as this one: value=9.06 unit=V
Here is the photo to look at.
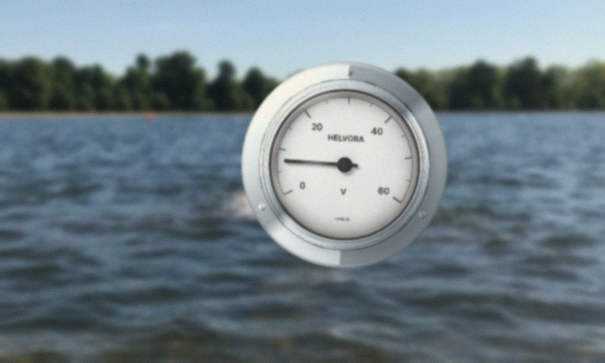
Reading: value=7.5 unit=V
